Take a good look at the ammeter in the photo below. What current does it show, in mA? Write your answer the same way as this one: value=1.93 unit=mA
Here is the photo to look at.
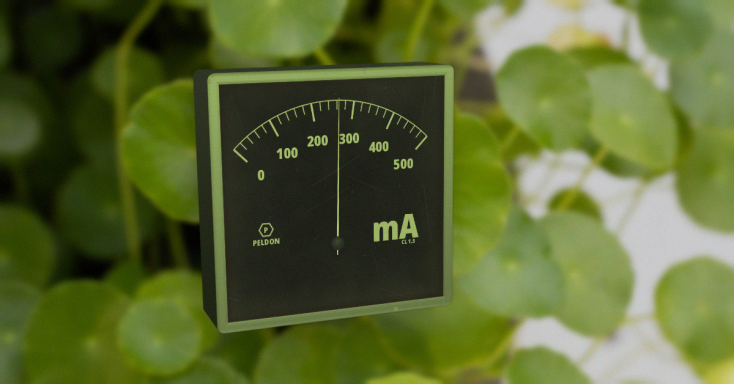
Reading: value=260 unit=mA
